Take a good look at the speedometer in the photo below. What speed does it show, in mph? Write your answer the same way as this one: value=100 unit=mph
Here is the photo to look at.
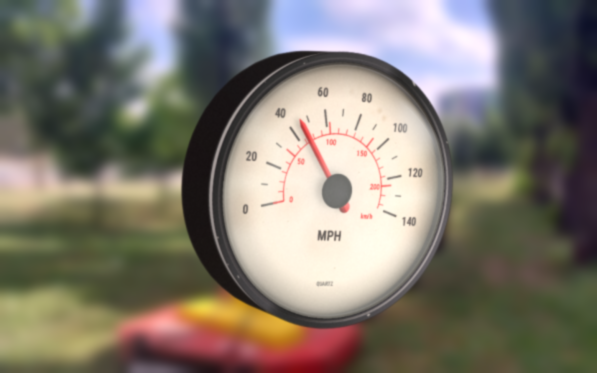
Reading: value=45 unit=mph
